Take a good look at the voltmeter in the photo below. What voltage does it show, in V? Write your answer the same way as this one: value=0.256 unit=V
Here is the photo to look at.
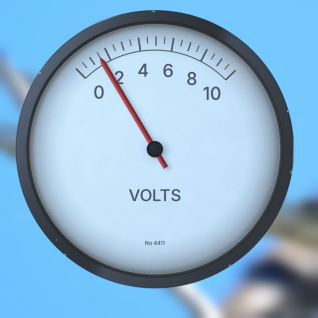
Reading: value=1.5 unit=V
